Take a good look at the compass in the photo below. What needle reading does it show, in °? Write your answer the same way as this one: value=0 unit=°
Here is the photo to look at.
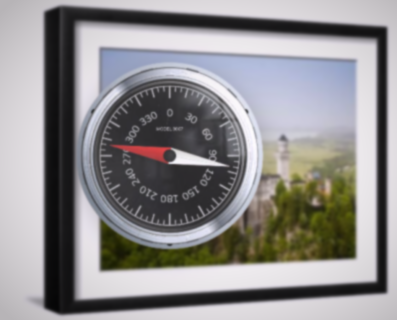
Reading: value=280 unit=°
